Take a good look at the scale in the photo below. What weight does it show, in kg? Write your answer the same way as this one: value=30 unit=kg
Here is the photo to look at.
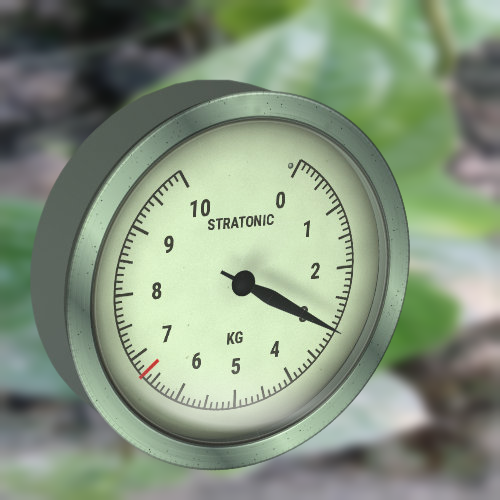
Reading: value=3 unit=kg
